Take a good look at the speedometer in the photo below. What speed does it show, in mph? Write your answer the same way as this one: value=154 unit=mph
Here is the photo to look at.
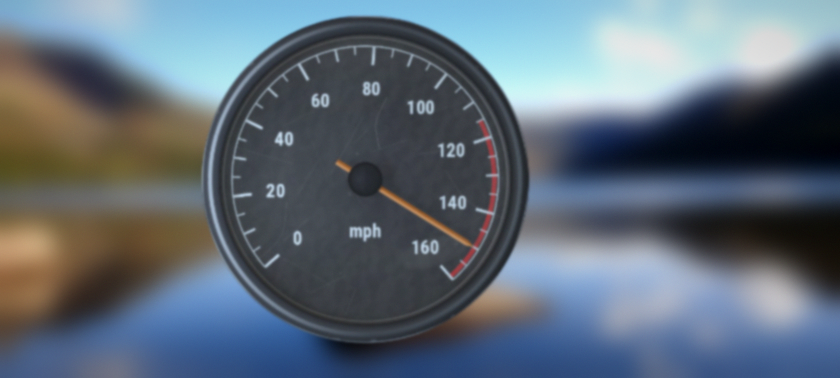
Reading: value=150 unit=mph
